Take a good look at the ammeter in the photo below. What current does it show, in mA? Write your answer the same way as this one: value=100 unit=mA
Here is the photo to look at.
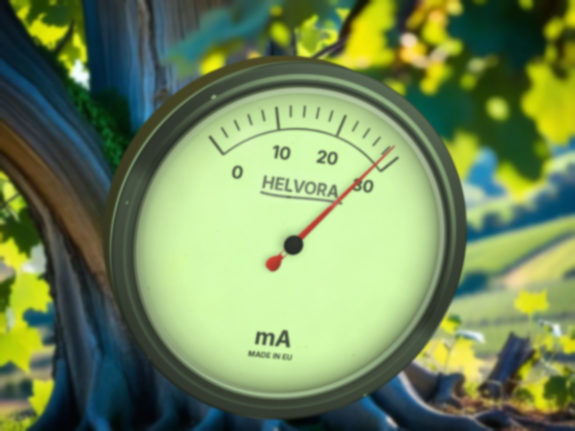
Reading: value=28 unit=mA
